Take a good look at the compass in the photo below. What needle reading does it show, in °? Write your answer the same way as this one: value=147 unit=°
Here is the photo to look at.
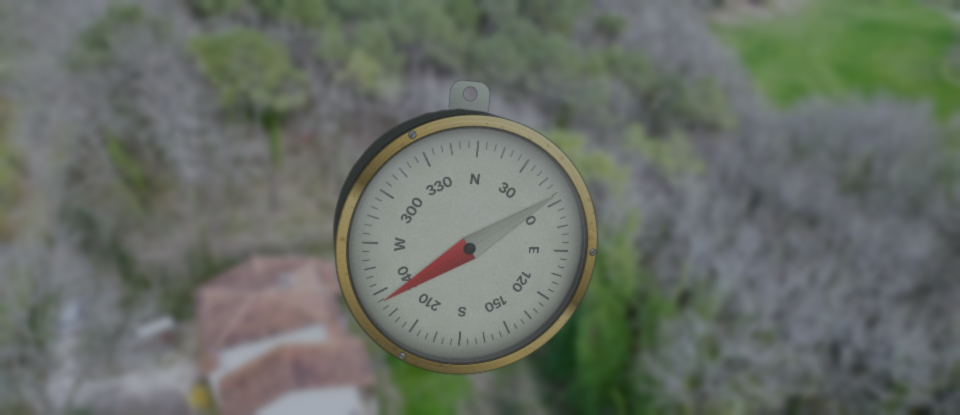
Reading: value=235 unit=°
